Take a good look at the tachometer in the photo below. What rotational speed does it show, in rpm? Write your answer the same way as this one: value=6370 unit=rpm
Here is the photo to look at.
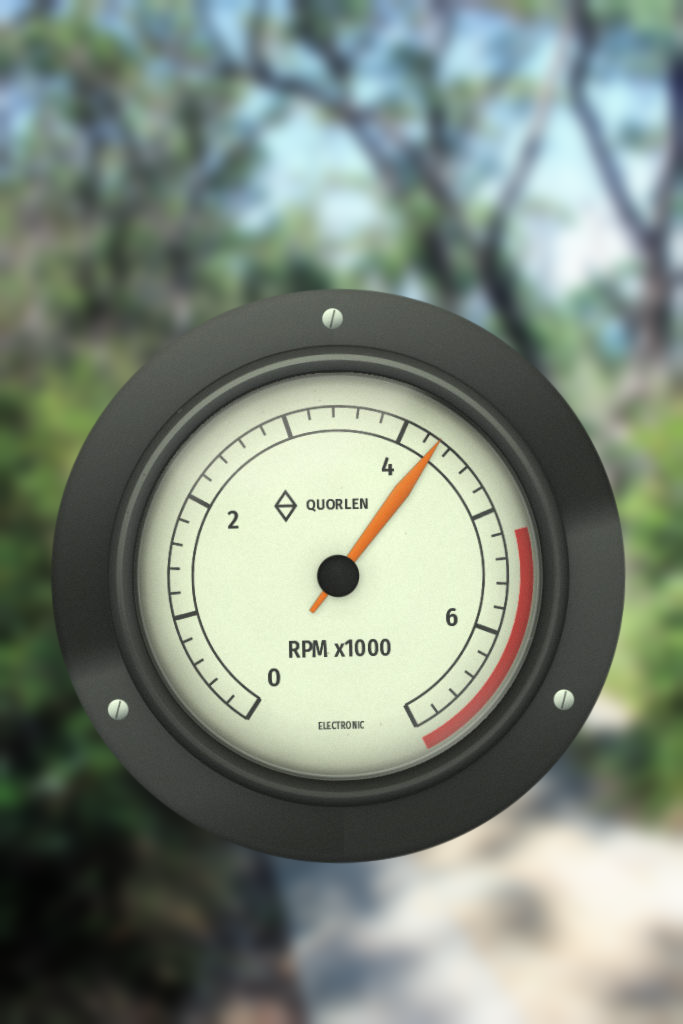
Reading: value=4300 unit=rpm
